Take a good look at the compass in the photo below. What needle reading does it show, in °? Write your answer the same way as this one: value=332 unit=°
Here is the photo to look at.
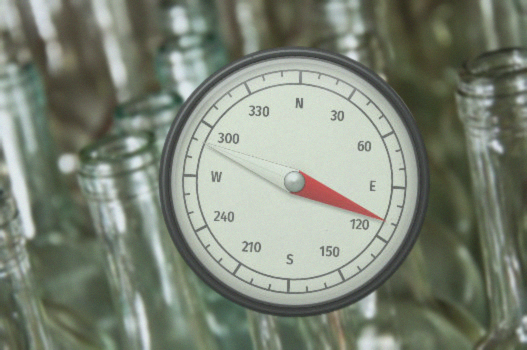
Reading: value=110 unit=°
